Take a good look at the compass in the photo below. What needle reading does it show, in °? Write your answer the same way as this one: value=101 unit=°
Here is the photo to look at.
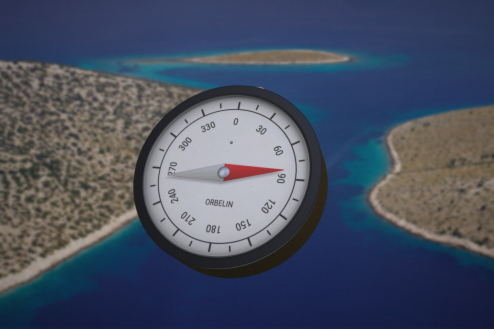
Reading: value=82.5 unit=°
